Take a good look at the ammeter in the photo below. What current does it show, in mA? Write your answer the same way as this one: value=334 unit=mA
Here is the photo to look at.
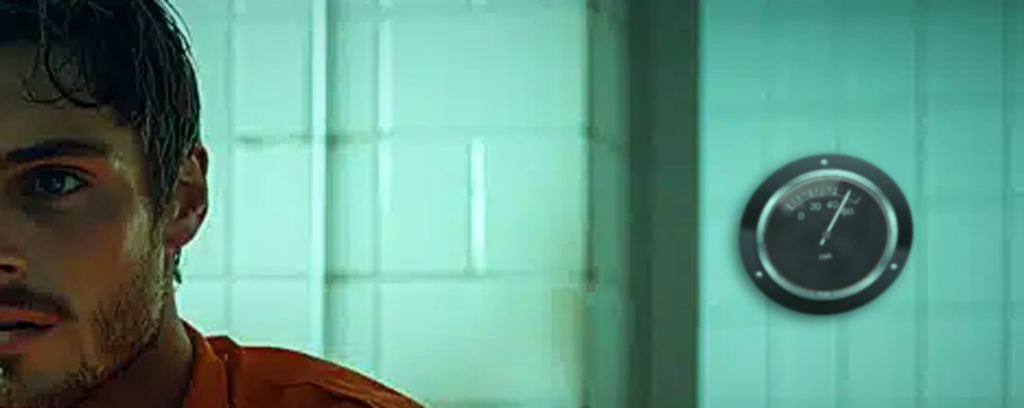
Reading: value=50 unit=mA
